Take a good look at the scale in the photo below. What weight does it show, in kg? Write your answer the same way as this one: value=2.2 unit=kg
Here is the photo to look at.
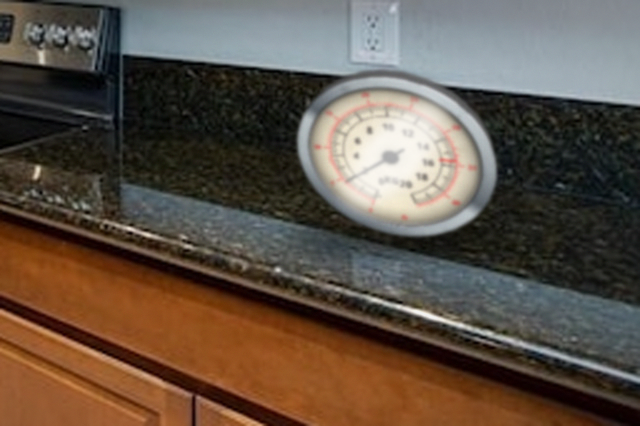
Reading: value=2 unit=kg
